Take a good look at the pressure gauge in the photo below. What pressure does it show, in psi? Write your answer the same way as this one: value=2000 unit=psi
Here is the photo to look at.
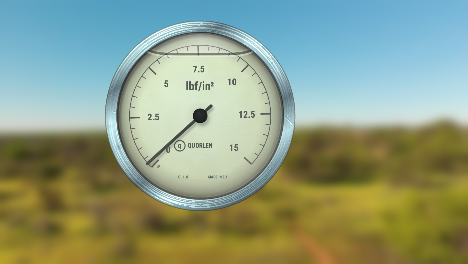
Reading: value=0.25 unit=psi
